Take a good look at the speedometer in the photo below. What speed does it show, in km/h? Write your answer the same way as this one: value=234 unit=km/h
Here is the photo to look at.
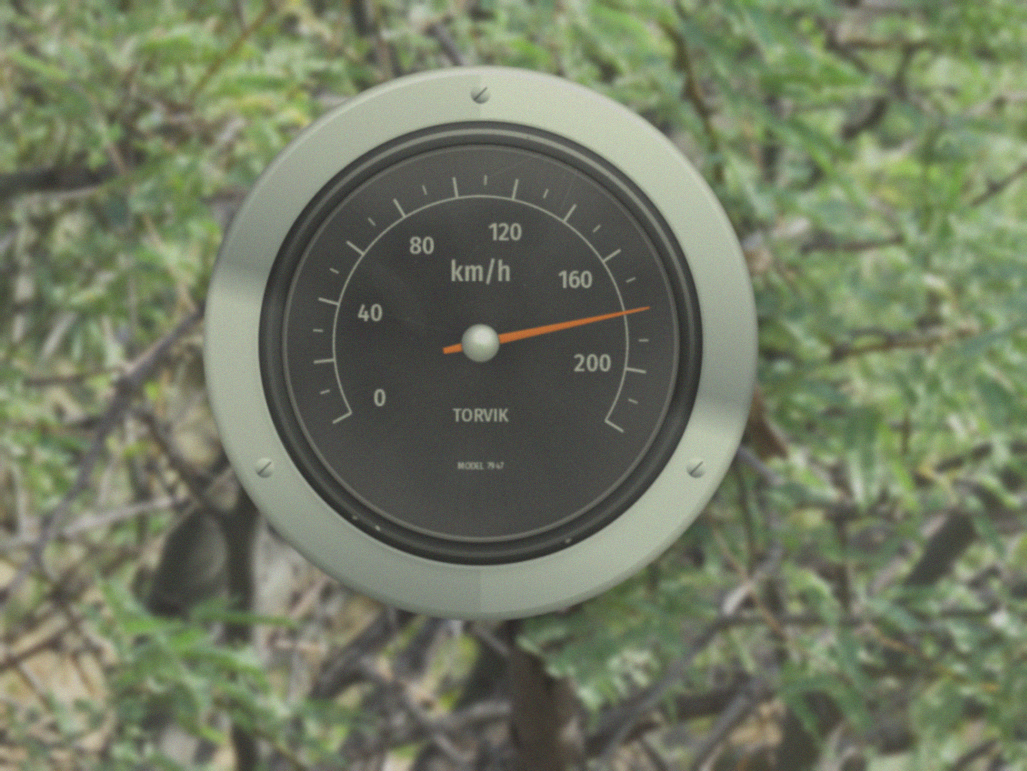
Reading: value=180 unit=km/h
